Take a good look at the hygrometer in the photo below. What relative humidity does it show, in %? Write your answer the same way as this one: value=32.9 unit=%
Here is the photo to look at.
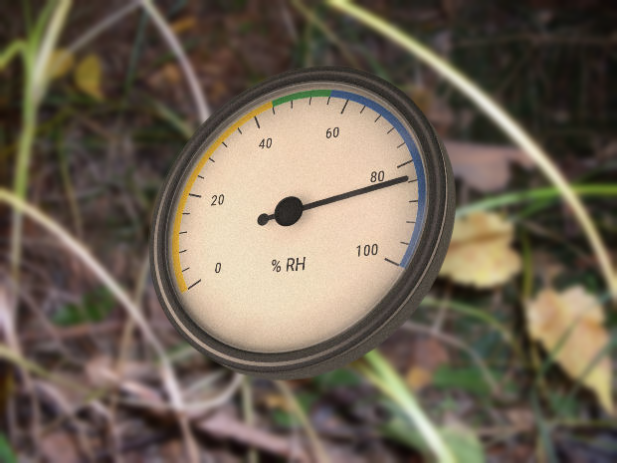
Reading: value=84 unit=%
